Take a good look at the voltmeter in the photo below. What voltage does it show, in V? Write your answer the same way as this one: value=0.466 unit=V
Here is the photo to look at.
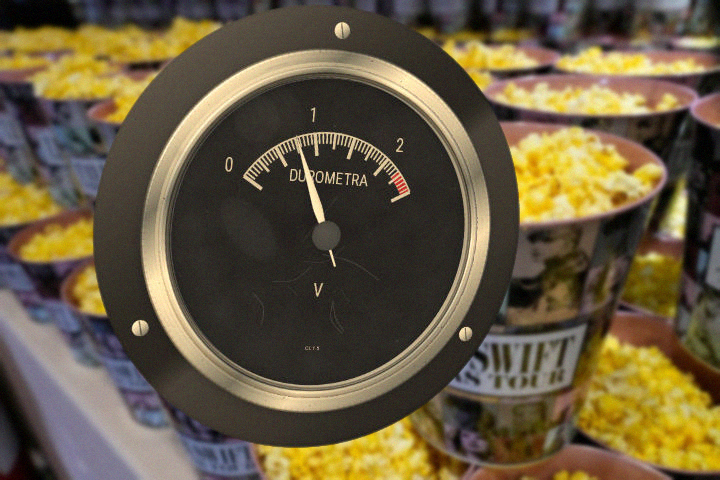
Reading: value=0.75 unit=V
